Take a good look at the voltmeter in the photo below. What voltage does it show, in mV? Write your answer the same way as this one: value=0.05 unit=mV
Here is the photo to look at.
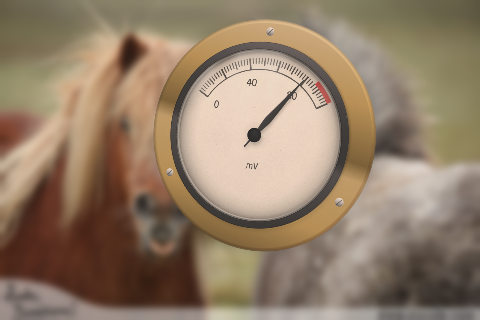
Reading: value=80 unit=mV
